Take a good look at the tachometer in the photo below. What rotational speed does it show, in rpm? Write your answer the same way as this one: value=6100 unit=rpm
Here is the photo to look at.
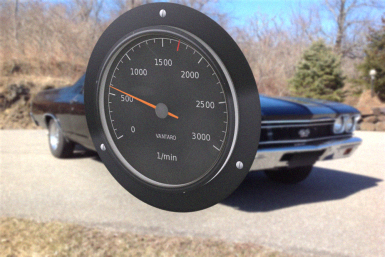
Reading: value=600 unit=rpm
